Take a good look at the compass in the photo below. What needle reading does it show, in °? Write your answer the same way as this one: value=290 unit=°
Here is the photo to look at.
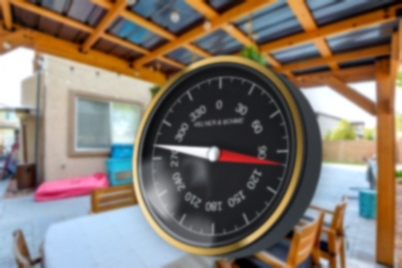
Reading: value=100 unit=°
